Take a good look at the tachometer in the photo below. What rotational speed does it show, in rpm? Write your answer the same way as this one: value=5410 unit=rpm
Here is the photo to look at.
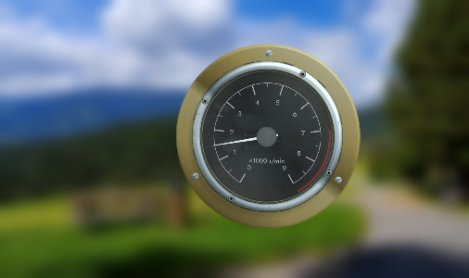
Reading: value=1500 unit=rpm
